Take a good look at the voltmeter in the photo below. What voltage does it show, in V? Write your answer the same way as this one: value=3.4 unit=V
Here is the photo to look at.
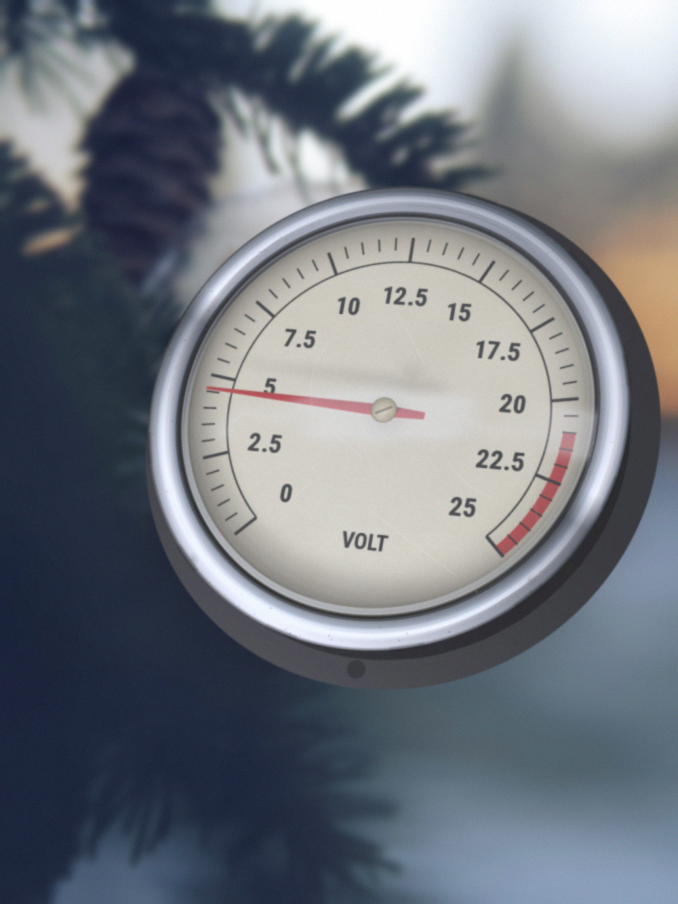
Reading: value=4.5 unit=V
